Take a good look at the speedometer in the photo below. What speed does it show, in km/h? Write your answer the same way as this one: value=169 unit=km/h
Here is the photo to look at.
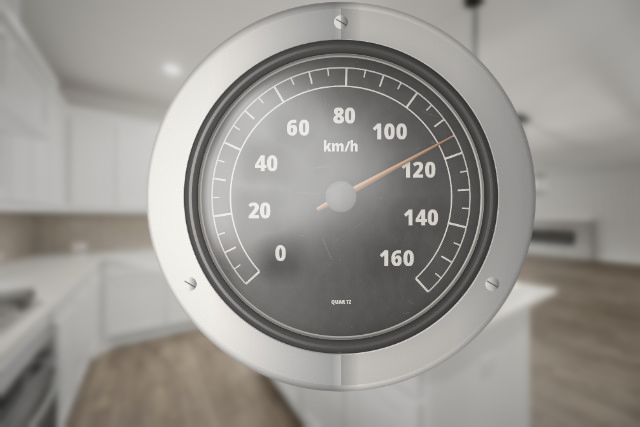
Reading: value=115 unit=km/h
